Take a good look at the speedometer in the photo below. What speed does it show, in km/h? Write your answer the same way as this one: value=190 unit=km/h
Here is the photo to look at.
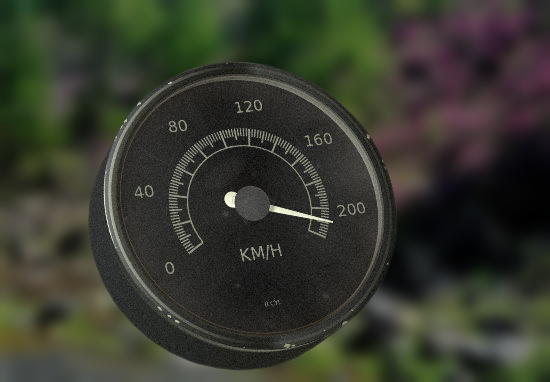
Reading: value=210 unit=km/h
